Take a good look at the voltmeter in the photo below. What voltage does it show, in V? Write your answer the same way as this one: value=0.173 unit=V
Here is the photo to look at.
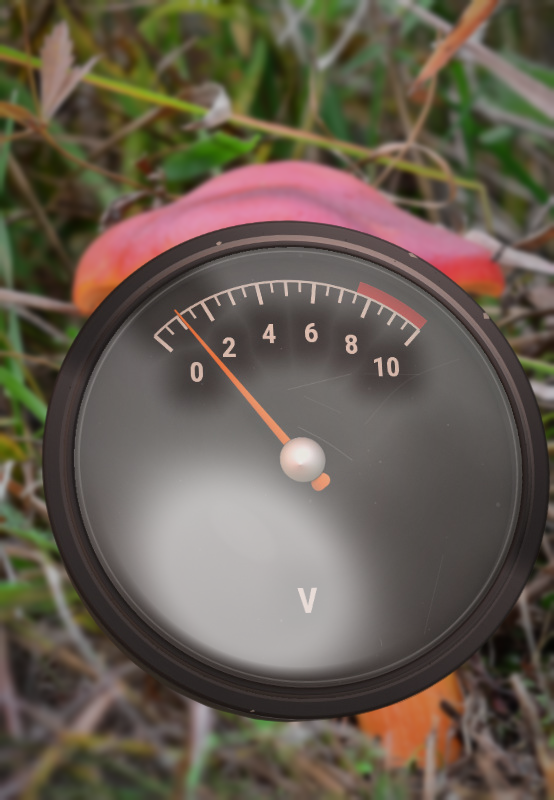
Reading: value=1 unit=V
